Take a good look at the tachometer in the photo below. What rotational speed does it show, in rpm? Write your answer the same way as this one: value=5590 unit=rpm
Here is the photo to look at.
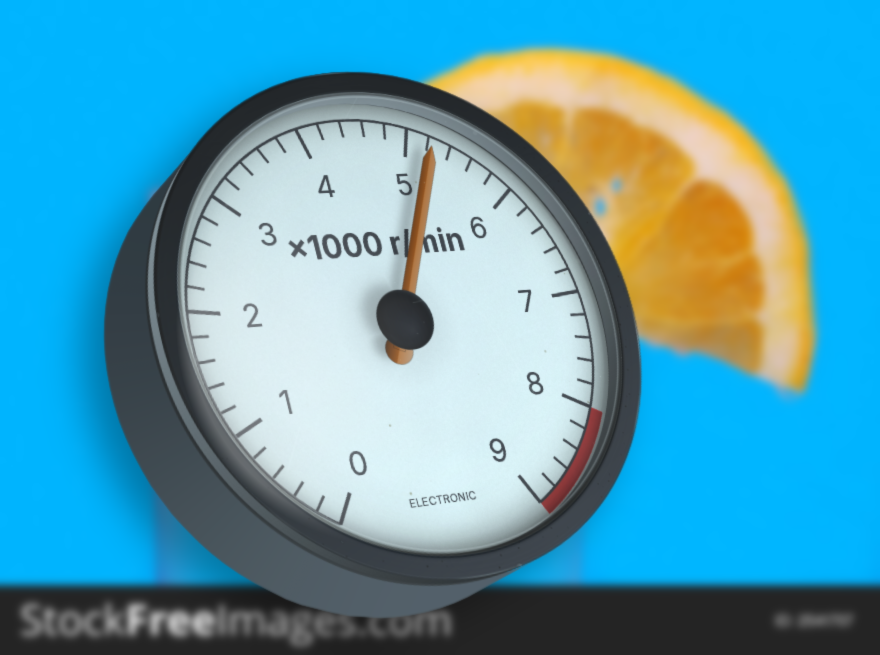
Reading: value=5200 unit=rpm
